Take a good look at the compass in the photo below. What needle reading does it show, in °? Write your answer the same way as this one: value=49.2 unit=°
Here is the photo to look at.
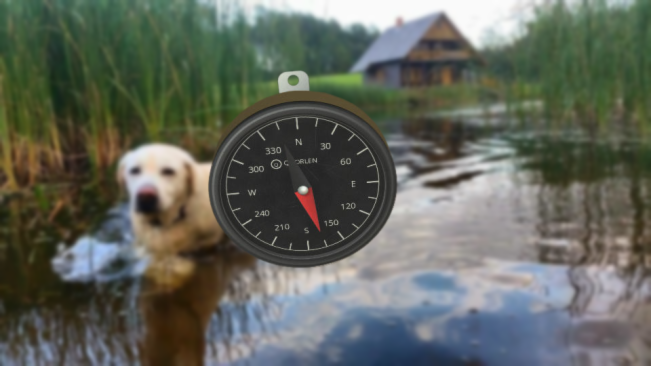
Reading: value=165 unit=°
